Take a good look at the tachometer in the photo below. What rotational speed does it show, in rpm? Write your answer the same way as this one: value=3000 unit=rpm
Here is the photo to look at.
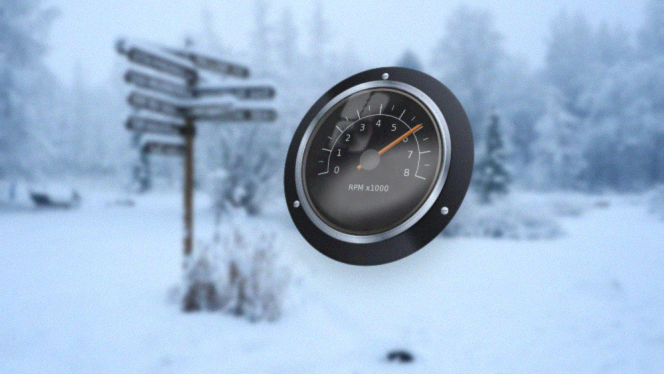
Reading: value=6000 unit=rpm
